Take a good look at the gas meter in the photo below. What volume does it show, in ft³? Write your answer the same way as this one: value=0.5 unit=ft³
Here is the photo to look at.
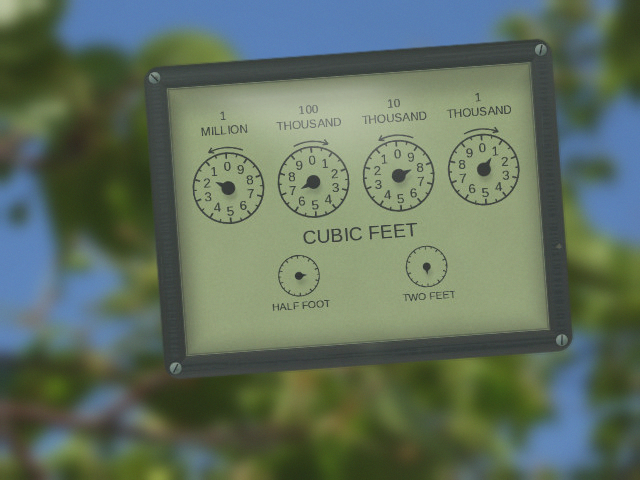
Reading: value=168100 unit=ft³
